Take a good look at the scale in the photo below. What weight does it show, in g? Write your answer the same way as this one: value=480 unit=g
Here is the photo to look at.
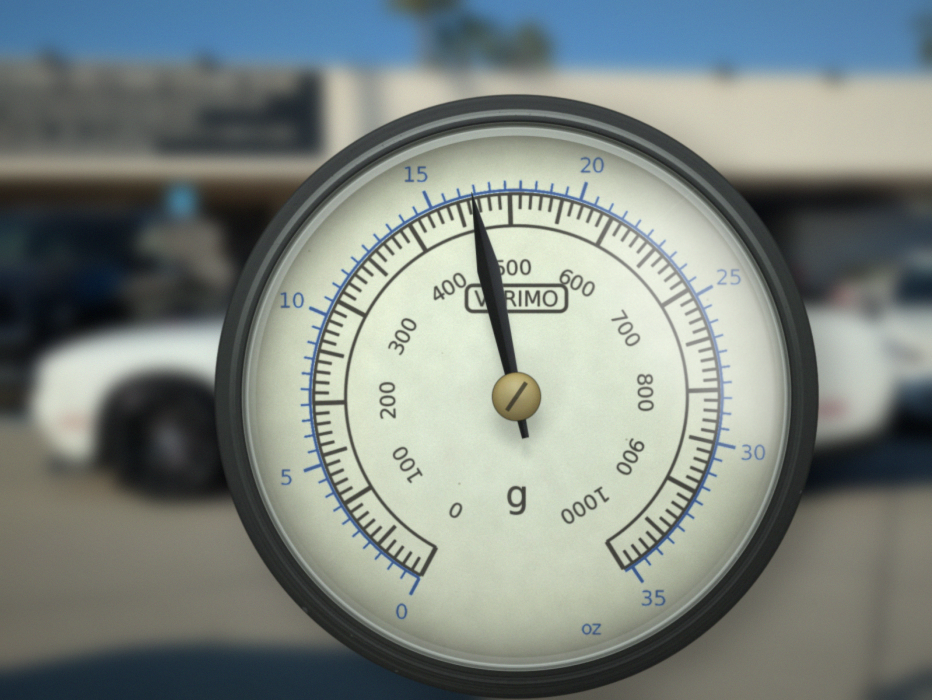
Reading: value=465 unit=g
